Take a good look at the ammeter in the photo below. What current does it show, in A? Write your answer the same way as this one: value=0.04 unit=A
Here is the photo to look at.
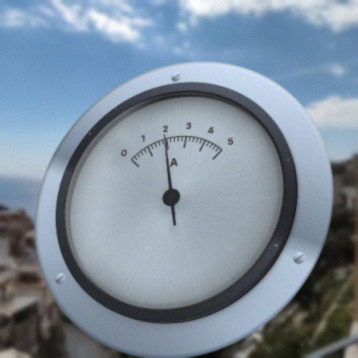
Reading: value=2 unit=A
